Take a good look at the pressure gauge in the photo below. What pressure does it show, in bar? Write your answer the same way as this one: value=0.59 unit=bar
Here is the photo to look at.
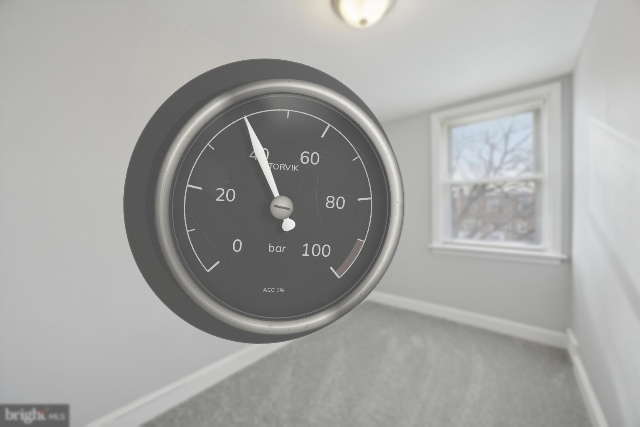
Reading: value=40 unit=bar
